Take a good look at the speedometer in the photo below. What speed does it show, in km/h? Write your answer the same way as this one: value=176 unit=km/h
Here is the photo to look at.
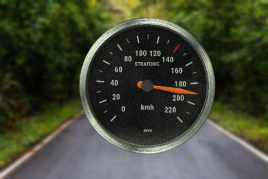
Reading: value=190 unit=km/h
